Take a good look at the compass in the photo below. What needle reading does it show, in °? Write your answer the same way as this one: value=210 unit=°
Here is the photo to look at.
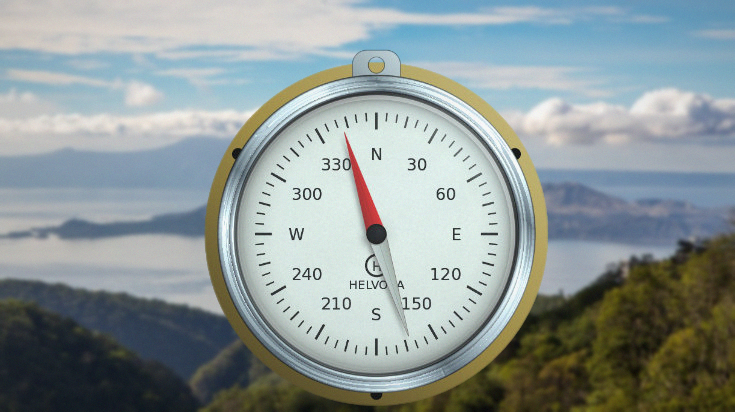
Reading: value=342.5 unit=°
